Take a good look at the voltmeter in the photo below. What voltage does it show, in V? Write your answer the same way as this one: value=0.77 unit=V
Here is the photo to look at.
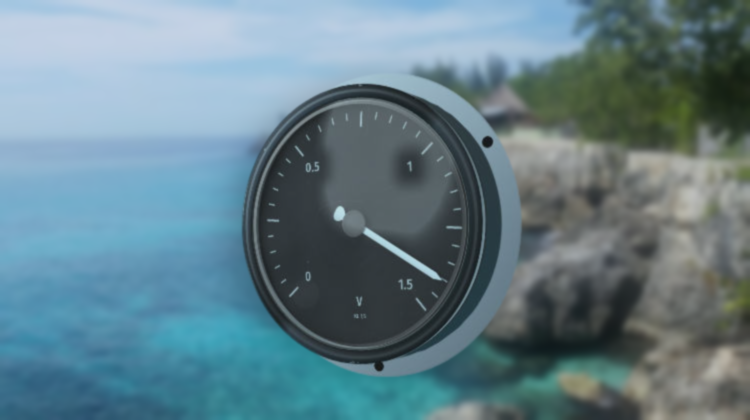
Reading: value=1.4 unit=V
